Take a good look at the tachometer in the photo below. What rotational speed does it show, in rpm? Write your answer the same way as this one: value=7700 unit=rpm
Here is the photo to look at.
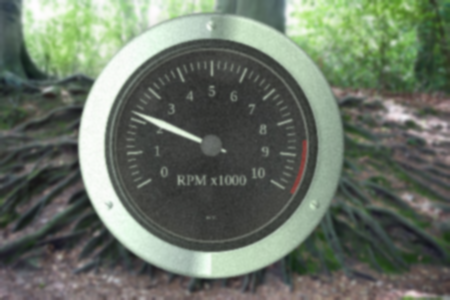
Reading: value=2200 unit=rpm
